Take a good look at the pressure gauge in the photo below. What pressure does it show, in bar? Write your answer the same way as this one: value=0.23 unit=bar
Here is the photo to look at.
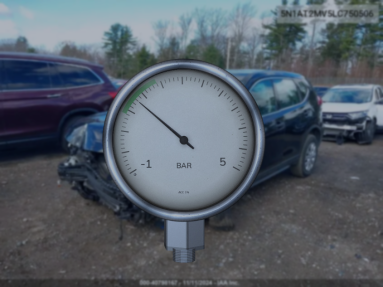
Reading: value=0.8 unit=bar
